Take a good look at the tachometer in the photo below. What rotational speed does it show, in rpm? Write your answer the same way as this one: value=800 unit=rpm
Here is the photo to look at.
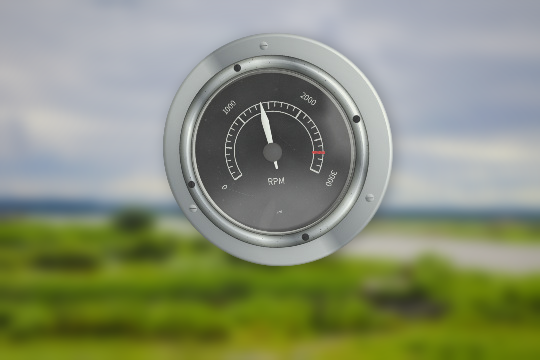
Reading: value=1400 unit=rpm
